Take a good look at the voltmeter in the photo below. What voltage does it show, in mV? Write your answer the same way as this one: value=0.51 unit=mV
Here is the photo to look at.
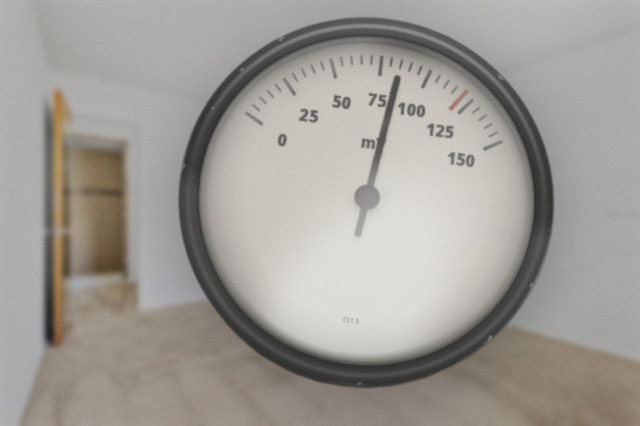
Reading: value=85 unit=mV
